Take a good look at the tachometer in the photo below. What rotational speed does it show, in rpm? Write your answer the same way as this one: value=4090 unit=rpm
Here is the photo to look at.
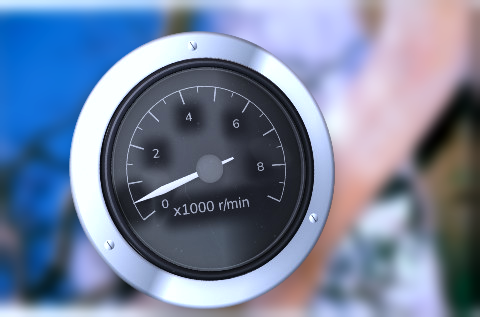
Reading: value=500 unit=rpm
